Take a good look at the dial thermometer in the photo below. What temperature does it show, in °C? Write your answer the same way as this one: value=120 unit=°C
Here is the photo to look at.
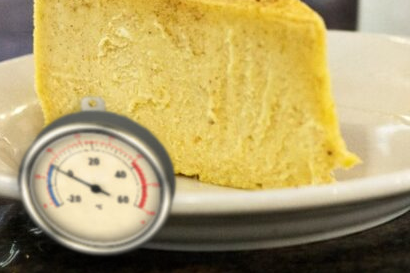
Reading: value=0 unit=°C
